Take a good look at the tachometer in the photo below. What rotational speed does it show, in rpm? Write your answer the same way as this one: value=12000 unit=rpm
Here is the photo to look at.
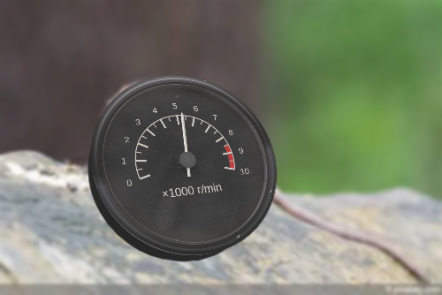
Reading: value=5250 unit=rpm
